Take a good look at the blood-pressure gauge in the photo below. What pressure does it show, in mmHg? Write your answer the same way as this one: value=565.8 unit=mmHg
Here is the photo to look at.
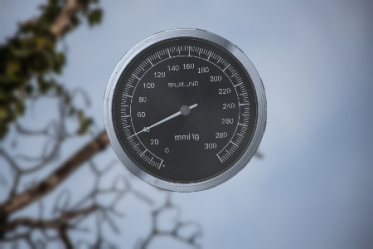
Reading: value=40 unit=mmHg
